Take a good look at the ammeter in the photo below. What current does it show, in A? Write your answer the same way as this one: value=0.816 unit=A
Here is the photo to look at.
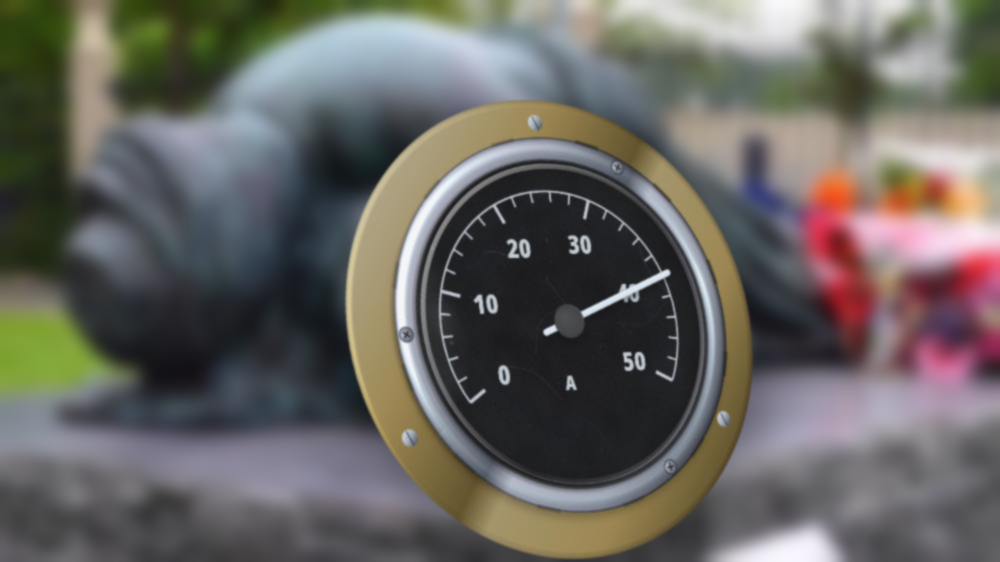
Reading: value=40 unit=A
